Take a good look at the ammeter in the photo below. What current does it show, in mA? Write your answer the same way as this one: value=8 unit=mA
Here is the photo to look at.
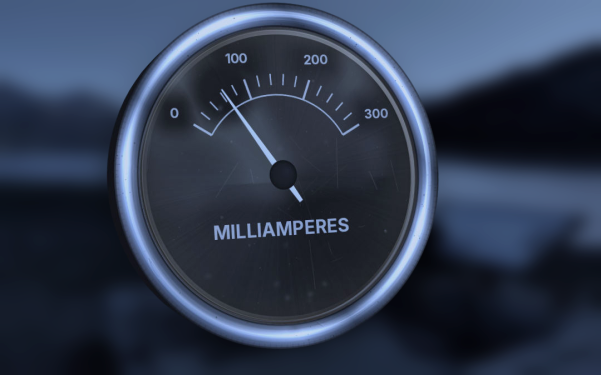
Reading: value=60 unit=mA
